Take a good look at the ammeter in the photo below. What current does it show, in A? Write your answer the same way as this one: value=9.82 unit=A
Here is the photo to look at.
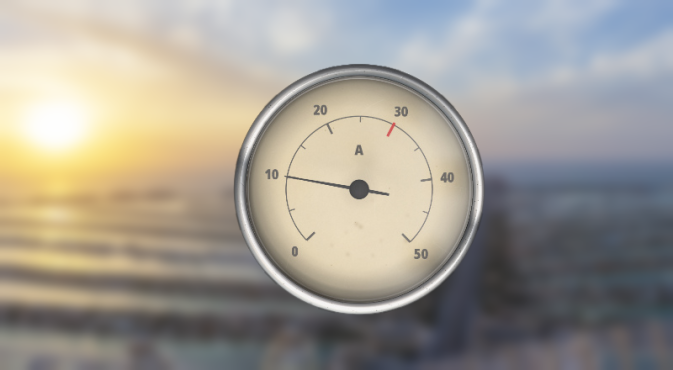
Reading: value=10 unit=A
